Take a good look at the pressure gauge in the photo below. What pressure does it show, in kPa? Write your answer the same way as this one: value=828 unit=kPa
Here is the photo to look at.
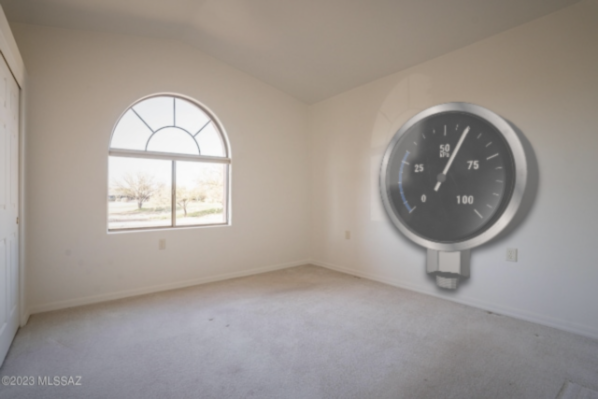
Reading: value=60 unit=kPa
